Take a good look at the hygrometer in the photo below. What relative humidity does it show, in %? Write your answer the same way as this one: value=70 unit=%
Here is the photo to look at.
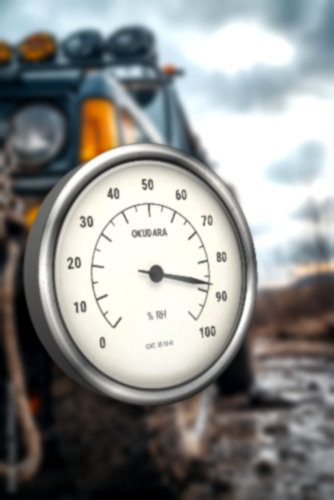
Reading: value=87.5 unit=%
